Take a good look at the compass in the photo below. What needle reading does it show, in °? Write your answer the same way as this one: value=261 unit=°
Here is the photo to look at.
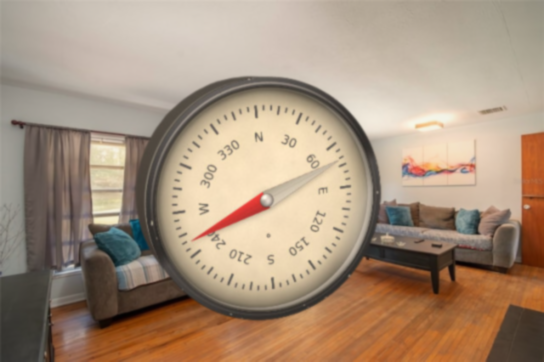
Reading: value=250 unit=°
